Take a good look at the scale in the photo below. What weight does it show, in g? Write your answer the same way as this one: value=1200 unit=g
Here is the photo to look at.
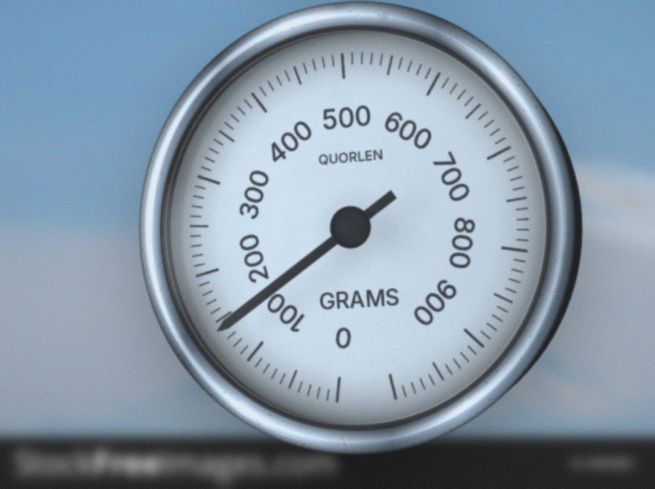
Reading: value=140 unit=g
